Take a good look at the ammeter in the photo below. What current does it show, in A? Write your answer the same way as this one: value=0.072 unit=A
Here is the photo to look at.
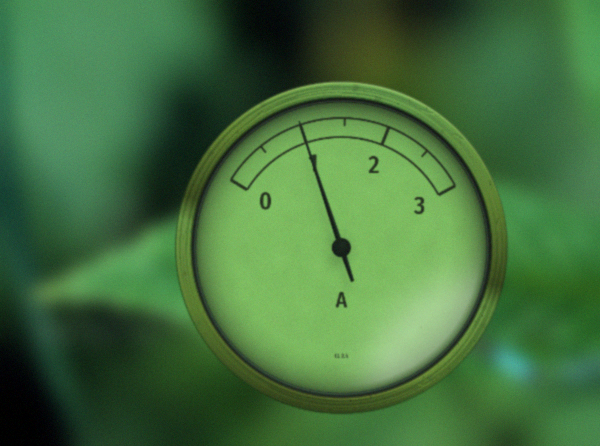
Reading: value=1 unit=A
